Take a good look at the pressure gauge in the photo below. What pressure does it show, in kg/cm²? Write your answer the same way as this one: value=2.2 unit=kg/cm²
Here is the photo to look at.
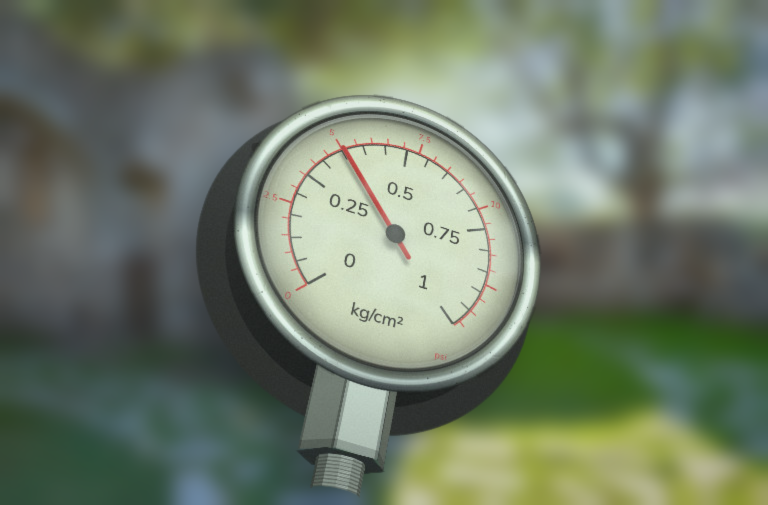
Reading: value=0.35 unit=kg/cm²
